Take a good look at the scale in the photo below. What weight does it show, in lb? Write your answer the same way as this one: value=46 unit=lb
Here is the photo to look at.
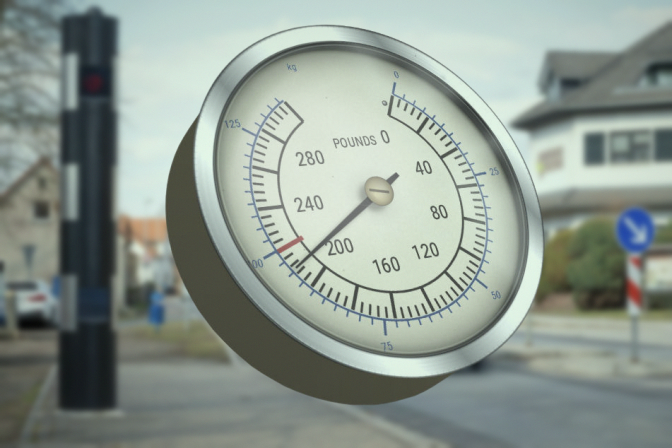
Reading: value=210 unit=lb
